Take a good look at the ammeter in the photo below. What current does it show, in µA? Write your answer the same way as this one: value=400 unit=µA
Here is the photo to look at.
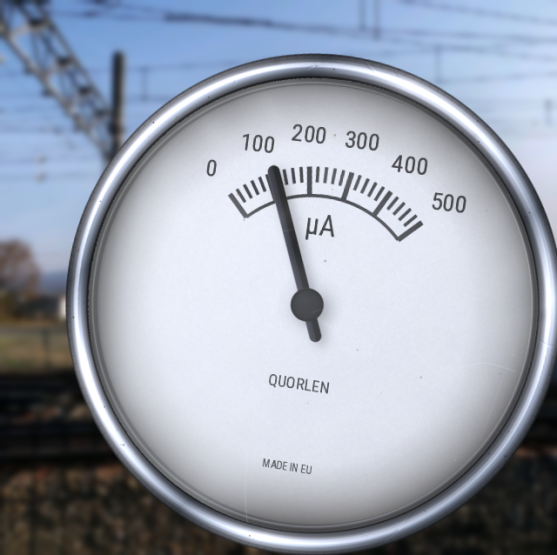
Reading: value=120 unit=µA
